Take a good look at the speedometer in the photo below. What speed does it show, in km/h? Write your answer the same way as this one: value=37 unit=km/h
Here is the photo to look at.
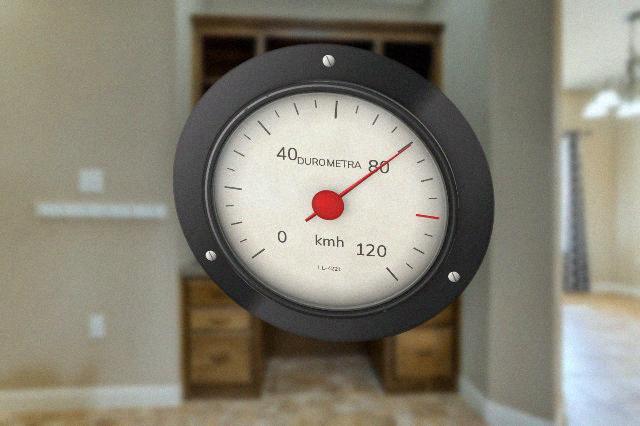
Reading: value=80 unit=km/h
